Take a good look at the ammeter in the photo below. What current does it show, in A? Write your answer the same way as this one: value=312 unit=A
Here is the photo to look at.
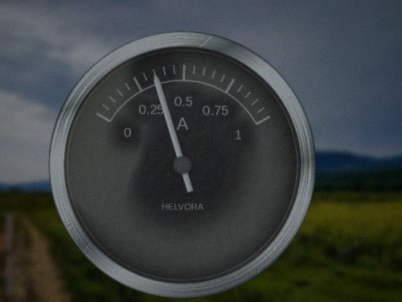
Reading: value=0.35 unit=A
